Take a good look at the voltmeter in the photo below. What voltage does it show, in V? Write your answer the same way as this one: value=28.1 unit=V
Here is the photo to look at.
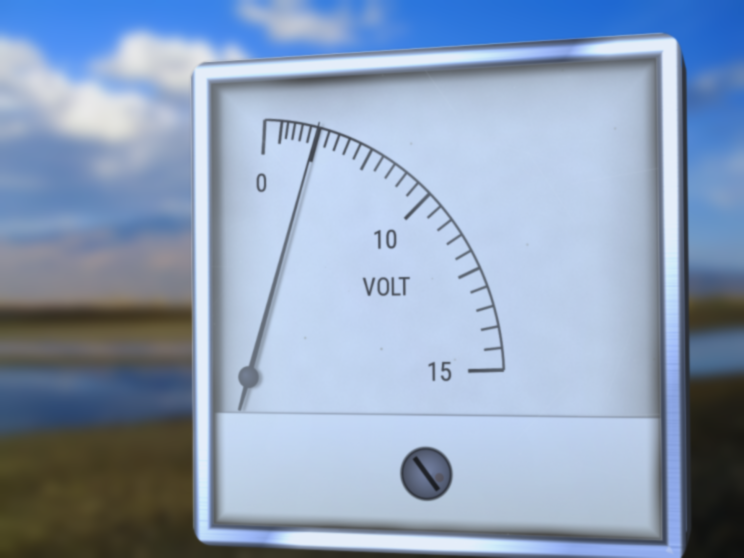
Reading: value=5 unit=V
